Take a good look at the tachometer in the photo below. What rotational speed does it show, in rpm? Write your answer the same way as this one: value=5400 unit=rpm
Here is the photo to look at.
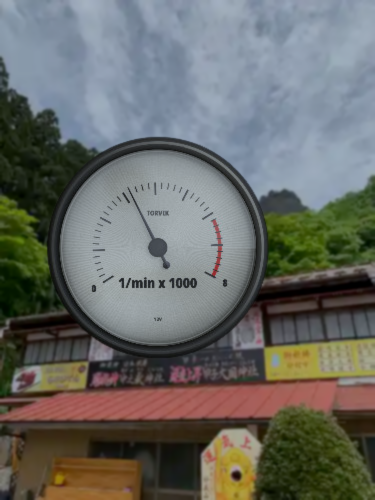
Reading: value=3200 unit=rpm
